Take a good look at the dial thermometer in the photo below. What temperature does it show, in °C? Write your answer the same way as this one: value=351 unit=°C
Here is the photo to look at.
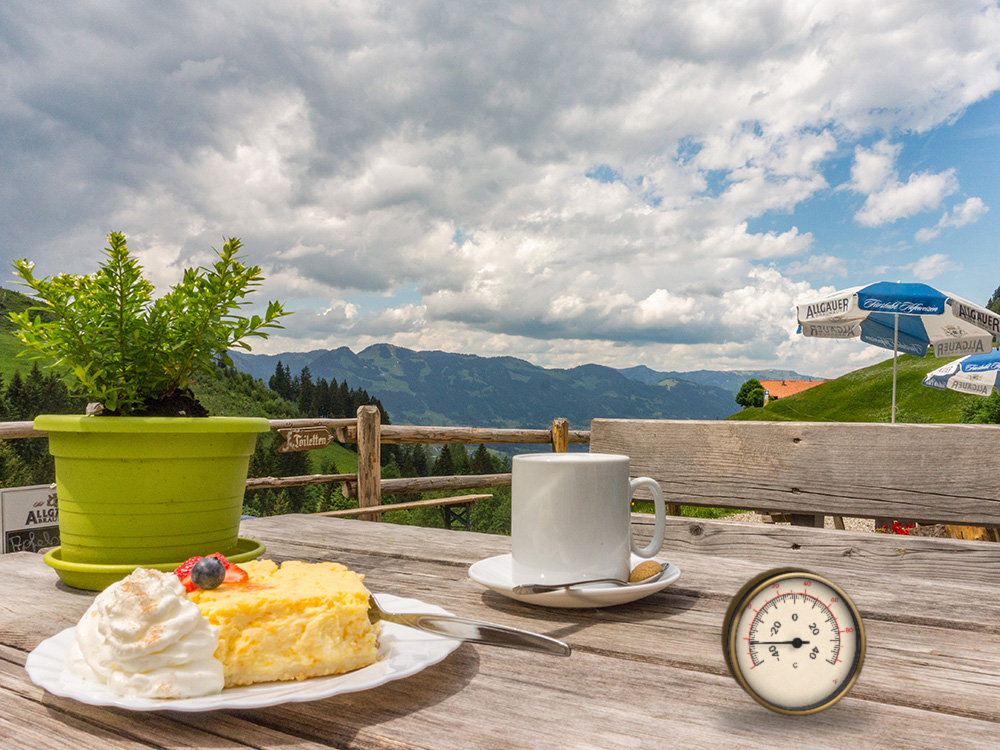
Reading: value=-30 unit=°C
